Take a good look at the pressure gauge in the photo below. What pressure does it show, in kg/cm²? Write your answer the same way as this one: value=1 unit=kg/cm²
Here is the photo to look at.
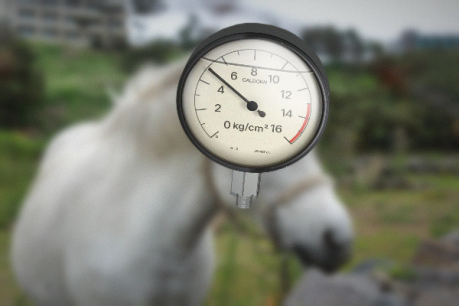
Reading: value=5 unit=kg/cm²
